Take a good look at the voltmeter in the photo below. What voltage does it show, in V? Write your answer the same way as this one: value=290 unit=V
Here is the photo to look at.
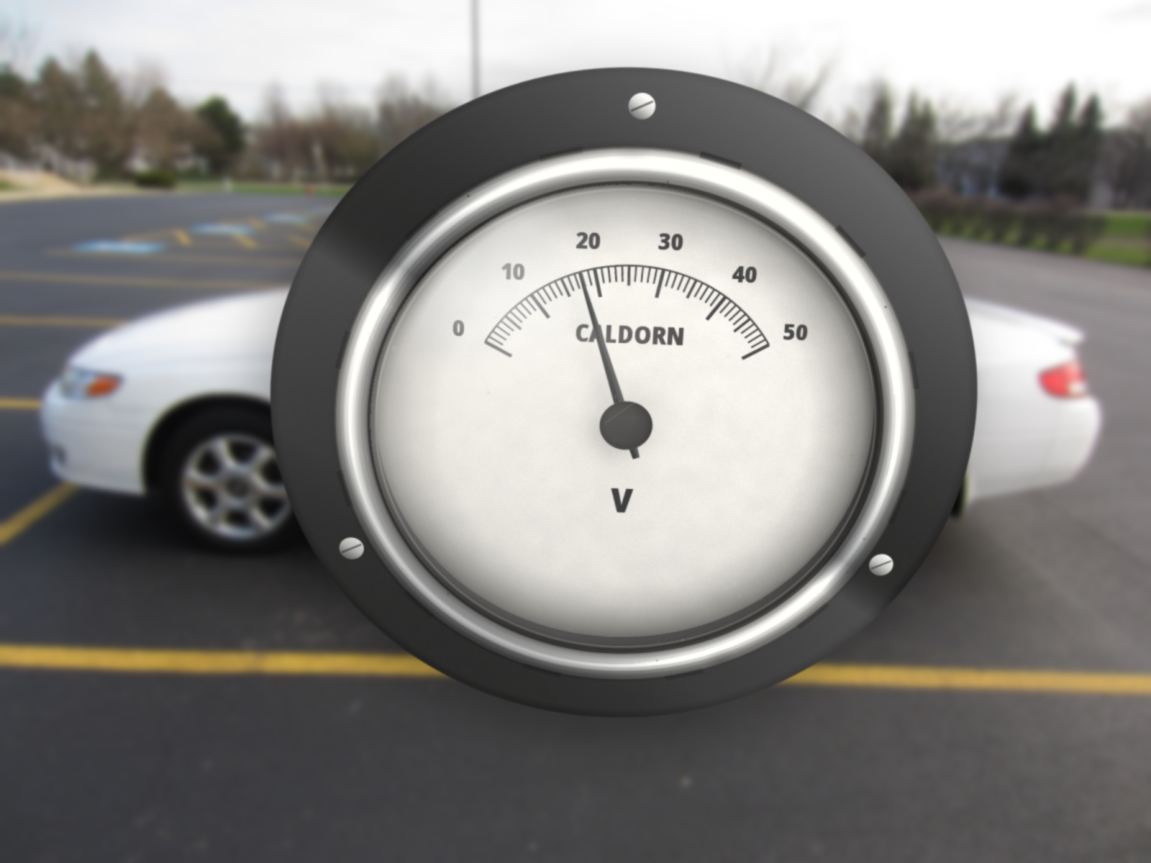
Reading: value=18 unit=V
